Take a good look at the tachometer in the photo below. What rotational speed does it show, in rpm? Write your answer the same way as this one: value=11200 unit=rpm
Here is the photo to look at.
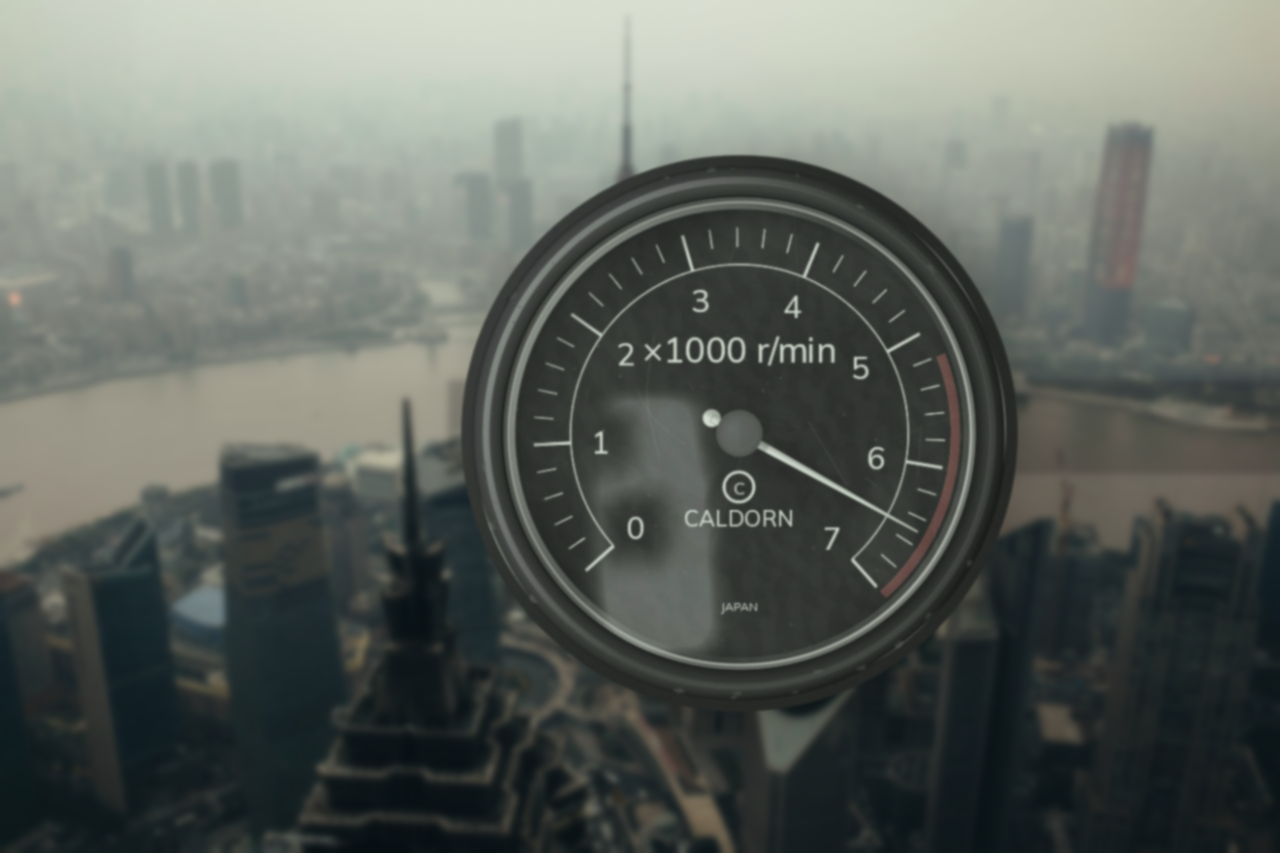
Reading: value=6500 unit=rpm
